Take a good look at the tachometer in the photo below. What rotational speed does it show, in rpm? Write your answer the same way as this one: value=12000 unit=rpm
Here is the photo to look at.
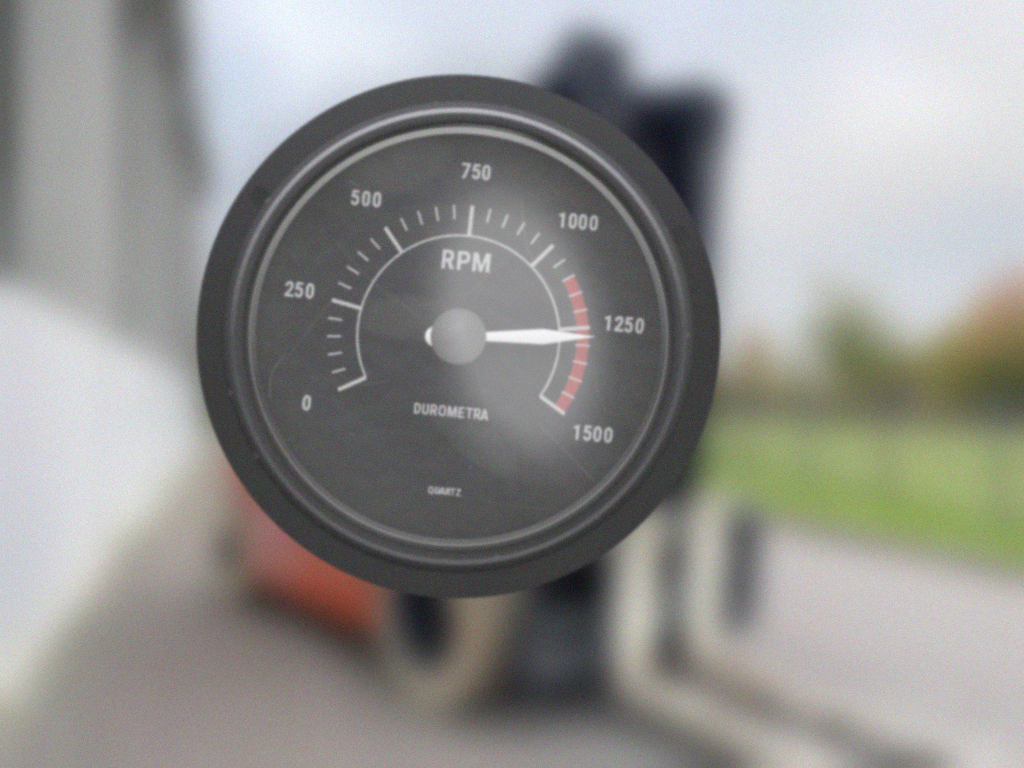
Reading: value=1275 unit=rpm
